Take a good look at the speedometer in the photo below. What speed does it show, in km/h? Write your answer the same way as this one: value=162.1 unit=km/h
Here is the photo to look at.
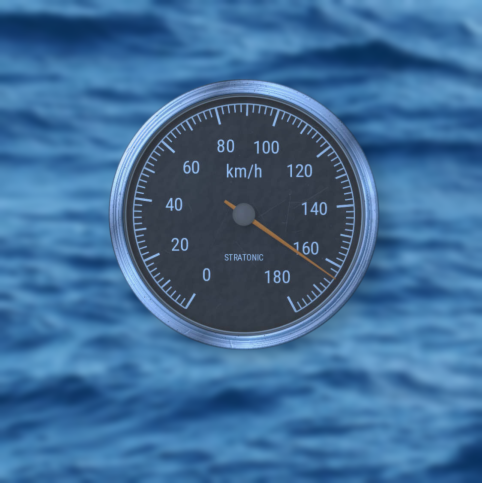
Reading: value=164 unit=km/h
